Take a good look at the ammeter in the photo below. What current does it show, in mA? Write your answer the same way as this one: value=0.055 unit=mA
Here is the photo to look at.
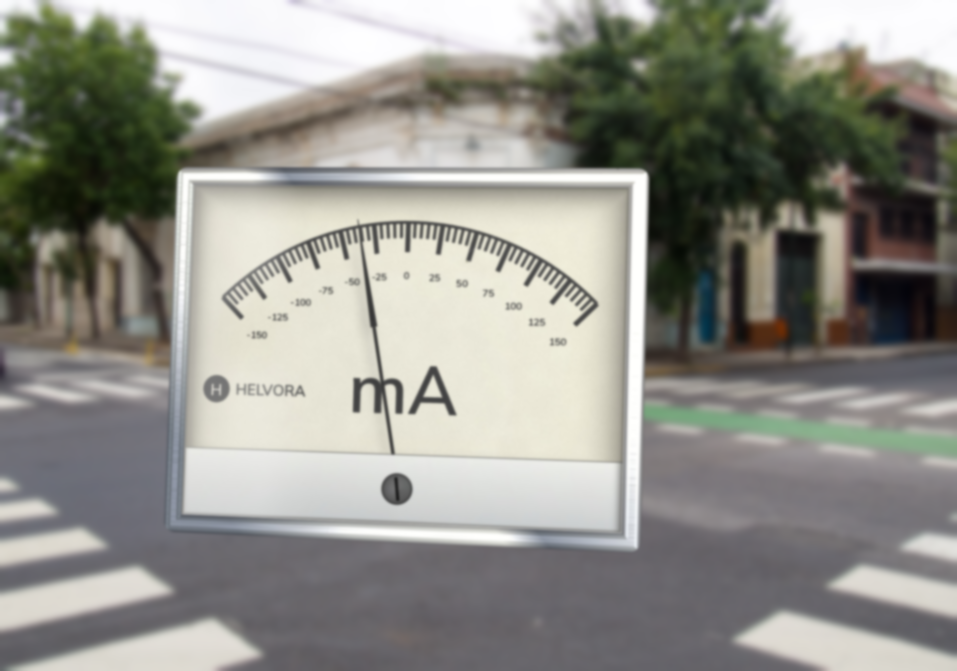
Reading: value=-35 unit=mA
